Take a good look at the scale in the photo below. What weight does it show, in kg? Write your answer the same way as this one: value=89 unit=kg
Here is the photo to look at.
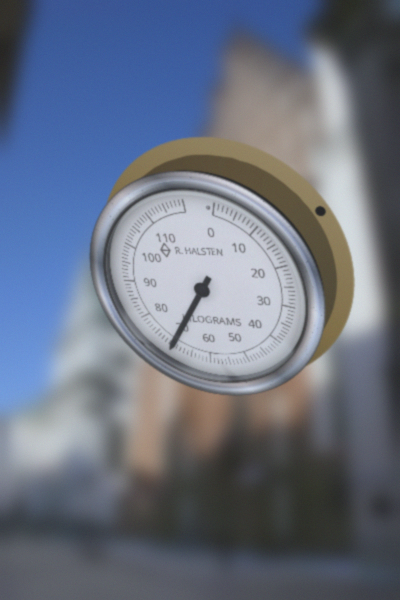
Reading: value=70 unit=kg
